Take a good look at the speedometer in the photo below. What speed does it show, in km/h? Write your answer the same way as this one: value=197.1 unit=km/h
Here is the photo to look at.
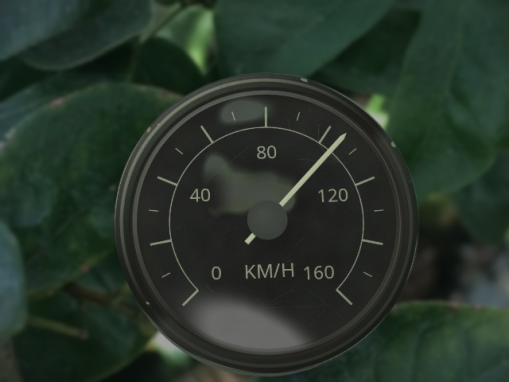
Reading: value=105 unit=km/h
